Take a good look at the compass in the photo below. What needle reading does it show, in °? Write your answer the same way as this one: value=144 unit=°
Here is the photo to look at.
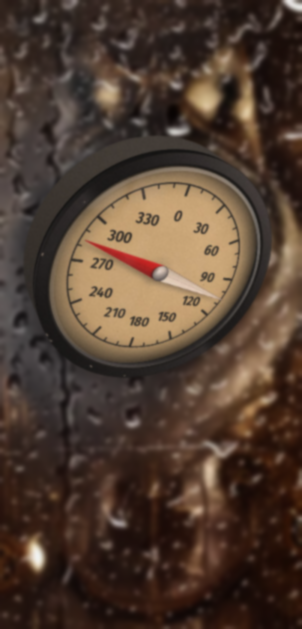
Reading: value=285 unit=°
